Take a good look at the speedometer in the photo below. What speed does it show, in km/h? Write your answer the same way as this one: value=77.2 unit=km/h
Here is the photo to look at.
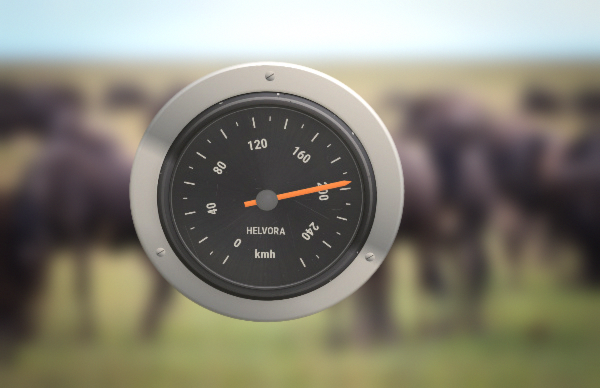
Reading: value=195 unit=km/h
